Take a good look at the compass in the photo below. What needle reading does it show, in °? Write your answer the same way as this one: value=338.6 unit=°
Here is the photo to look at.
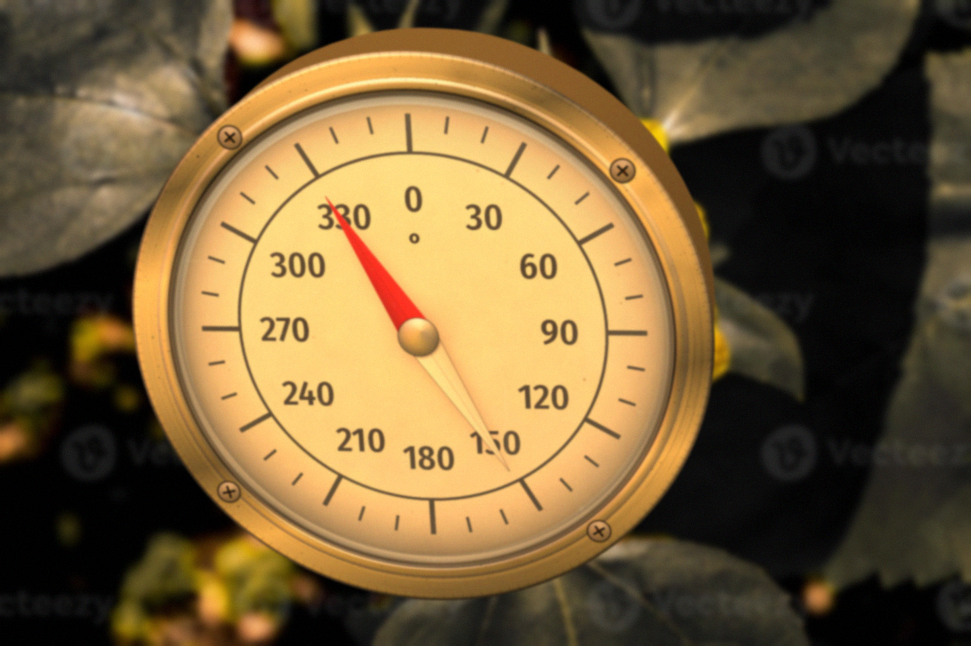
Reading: value=330 unit=°
